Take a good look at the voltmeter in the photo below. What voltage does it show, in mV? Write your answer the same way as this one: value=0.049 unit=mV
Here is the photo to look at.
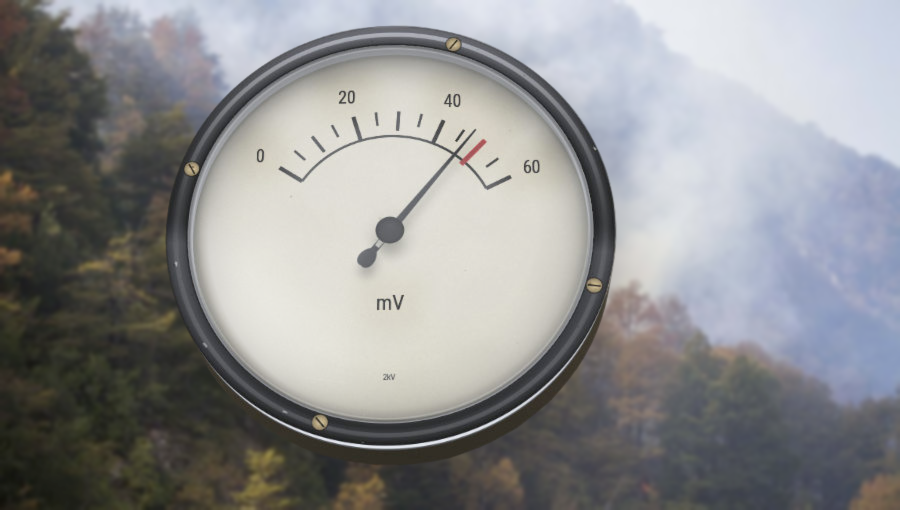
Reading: value=47.5 unit=mV
